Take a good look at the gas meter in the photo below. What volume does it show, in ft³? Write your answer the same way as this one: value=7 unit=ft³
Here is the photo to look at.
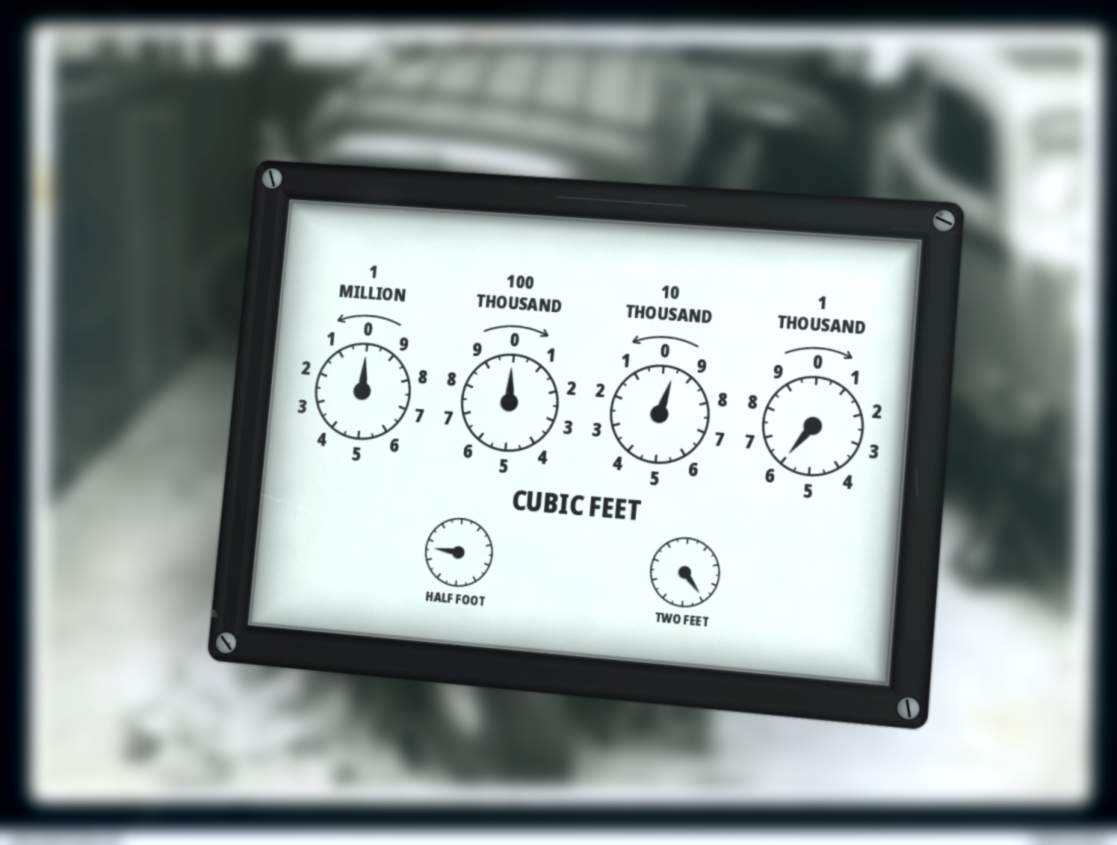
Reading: value=999600 unit=ft³
